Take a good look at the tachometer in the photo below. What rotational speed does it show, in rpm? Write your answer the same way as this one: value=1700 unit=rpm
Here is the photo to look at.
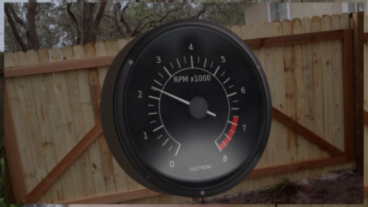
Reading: value=2250 unit=rpm
